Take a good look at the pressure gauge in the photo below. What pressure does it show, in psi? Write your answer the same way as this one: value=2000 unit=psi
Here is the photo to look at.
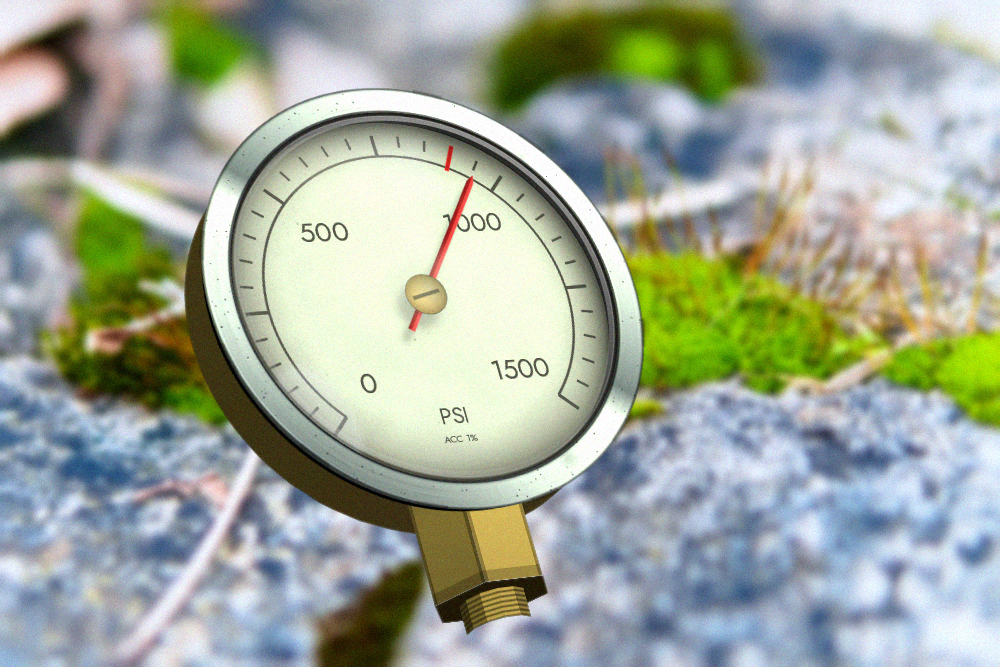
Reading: value=950 unit=psi
